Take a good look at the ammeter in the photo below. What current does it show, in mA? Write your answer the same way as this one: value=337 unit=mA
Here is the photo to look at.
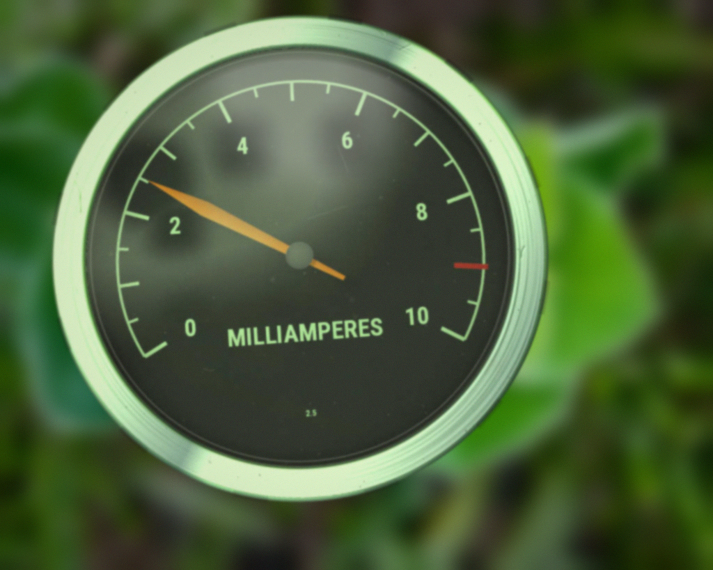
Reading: value=2.5 unit=mA
